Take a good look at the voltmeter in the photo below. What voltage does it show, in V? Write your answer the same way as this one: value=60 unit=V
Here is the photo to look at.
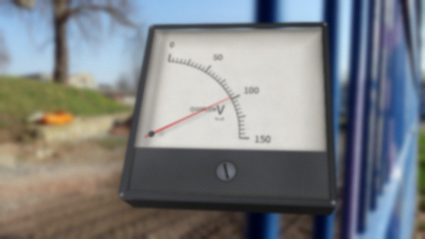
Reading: value=100 unit=V
